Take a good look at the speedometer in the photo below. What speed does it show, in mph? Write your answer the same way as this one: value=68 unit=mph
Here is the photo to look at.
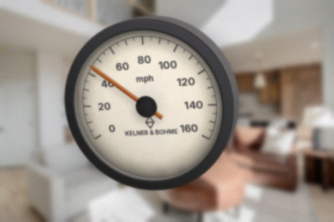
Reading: value=45 unit=mph
